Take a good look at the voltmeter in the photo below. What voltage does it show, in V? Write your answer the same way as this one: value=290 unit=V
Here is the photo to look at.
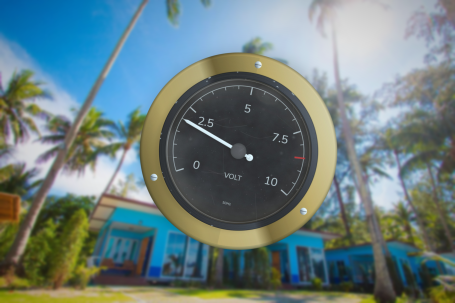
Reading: value=2 unit=V
